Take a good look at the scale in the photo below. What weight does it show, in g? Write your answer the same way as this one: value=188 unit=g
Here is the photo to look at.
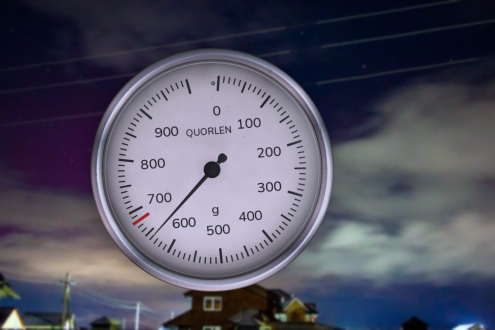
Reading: value=640 unit=g
